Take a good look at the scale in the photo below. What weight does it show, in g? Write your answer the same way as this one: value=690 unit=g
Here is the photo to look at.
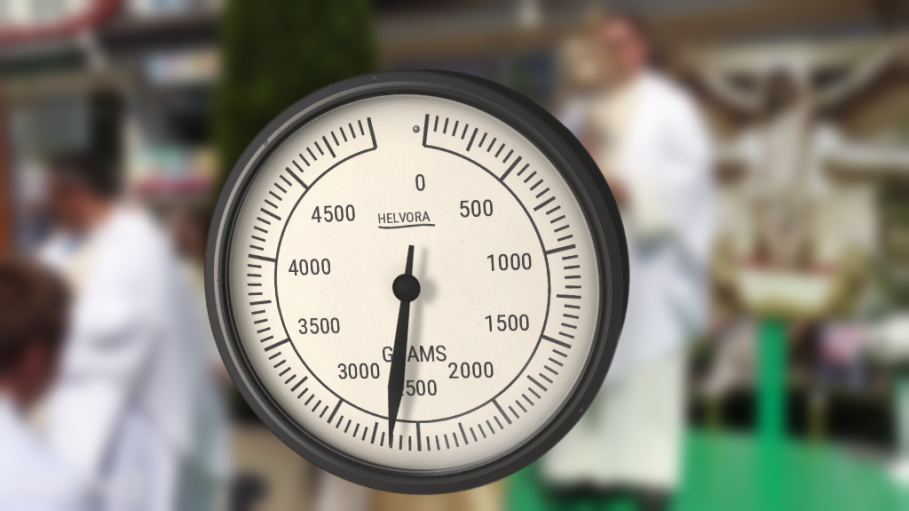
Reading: value=2650 unit=g
